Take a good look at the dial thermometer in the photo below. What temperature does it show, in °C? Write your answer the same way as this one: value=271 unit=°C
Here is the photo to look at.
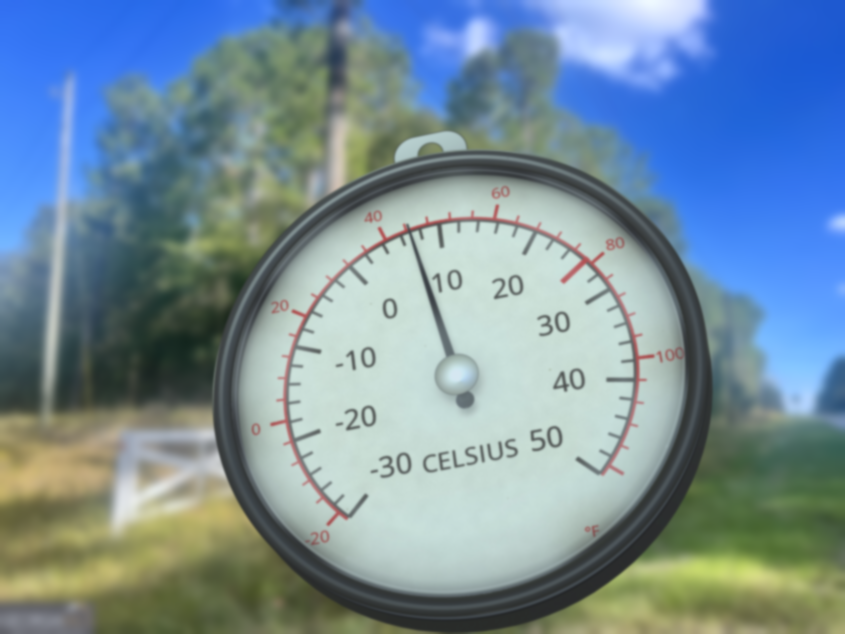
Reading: value=7 unit=°C
